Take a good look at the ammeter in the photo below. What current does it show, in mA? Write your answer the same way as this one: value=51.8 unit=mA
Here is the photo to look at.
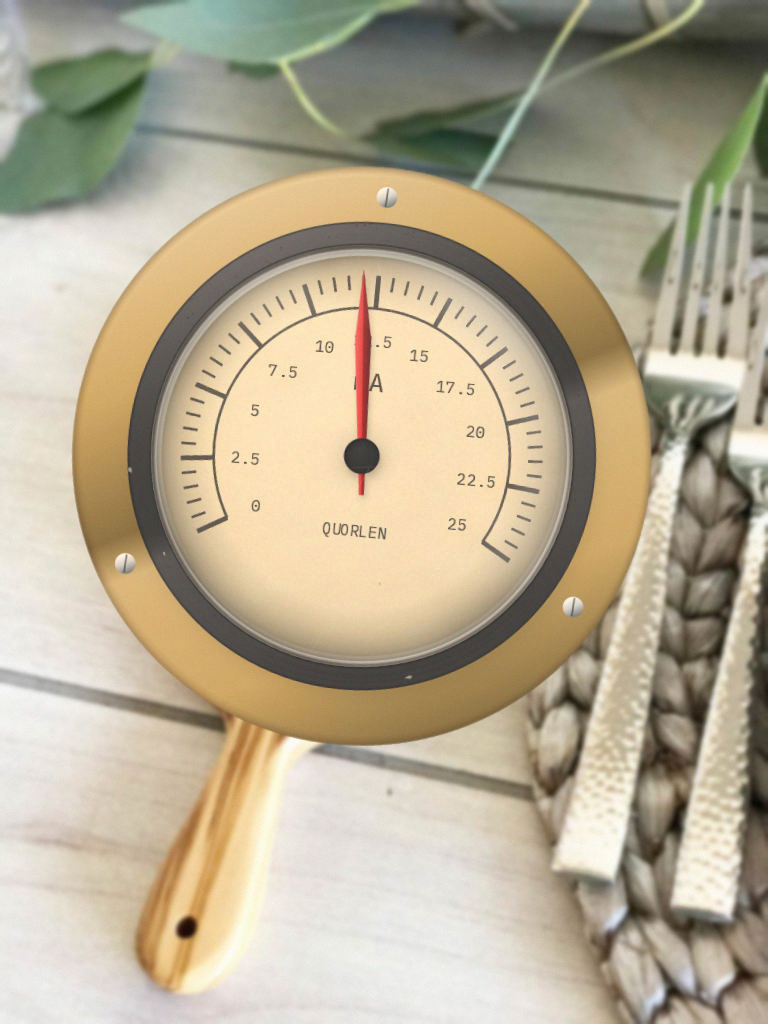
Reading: value=12 unit=mA
